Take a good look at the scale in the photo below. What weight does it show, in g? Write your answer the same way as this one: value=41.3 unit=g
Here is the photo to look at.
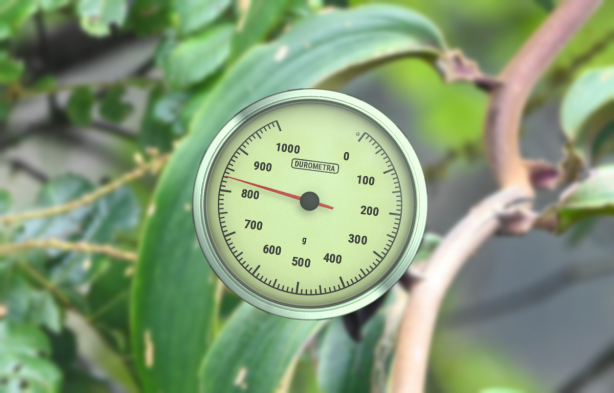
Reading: value=830 unit=g
